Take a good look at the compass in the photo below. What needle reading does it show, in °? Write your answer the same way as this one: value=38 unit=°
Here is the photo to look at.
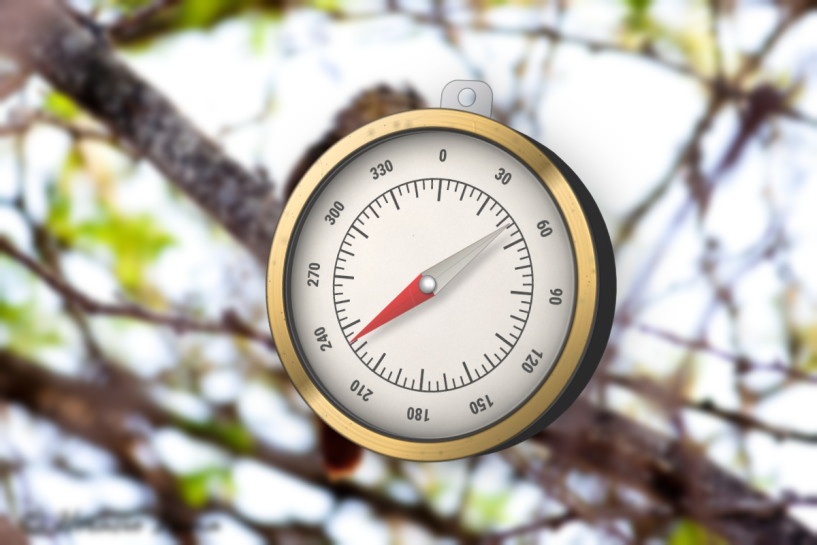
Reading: value=230 unit=°
